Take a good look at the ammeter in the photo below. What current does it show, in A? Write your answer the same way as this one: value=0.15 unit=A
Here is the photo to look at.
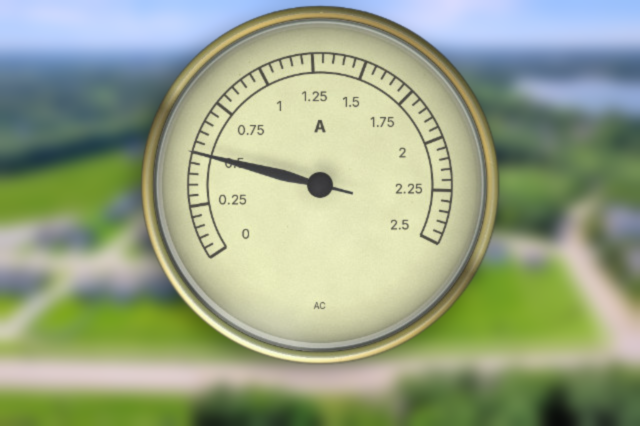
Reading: value=0.5 unit=A
